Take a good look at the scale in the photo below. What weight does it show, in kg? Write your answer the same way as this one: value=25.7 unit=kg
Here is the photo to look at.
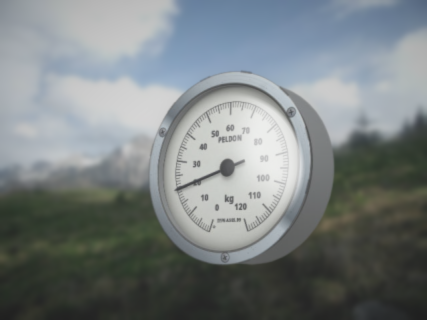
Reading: value=20 unit=kg
